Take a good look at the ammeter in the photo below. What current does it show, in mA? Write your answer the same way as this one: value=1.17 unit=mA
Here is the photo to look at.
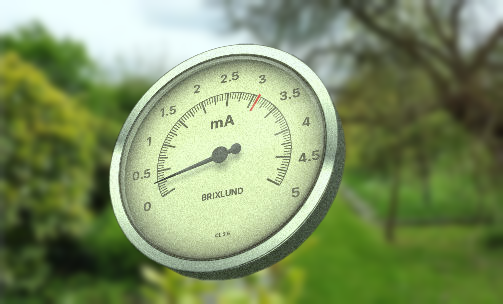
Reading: value=0.25 unit=mA
